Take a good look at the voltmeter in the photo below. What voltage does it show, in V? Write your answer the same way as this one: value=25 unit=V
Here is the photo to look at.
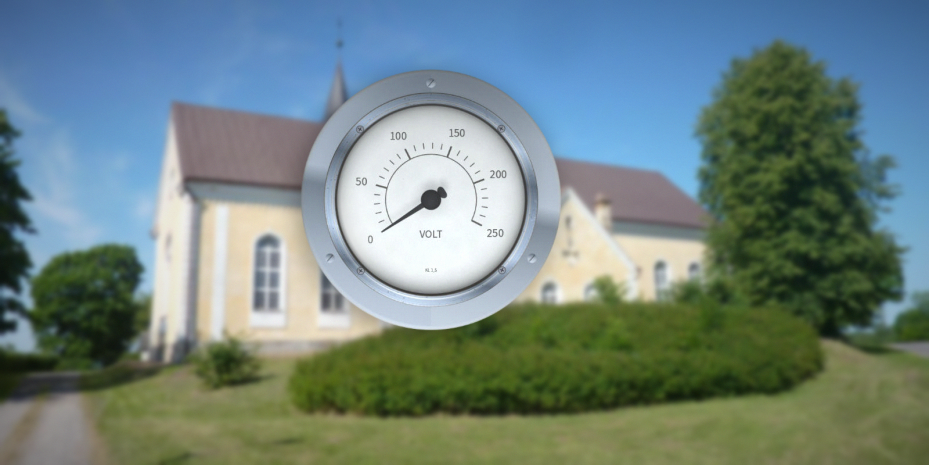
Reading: value=0 unit=V
